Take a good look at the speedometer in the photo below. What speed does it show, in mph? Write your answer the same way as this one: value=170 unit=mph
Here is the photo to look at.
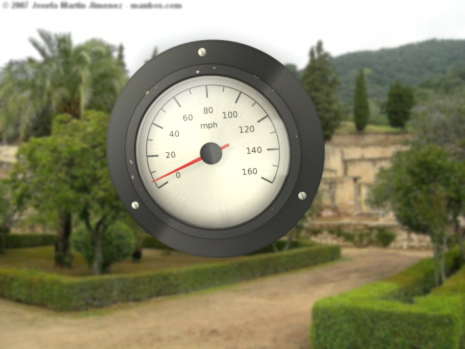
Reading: value=5 unit=mph
